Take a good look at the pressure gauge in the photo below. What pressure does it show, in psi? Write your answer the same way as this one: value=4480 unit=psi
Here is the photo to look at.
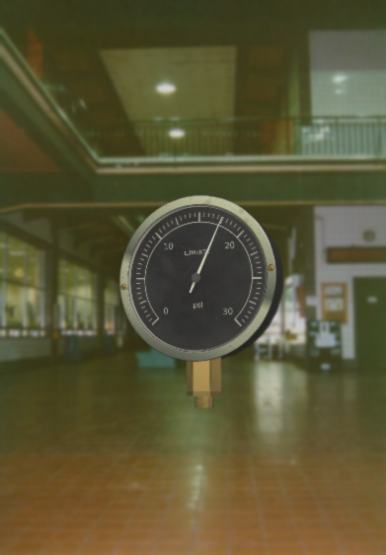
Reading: value=17.5 unit=psi
